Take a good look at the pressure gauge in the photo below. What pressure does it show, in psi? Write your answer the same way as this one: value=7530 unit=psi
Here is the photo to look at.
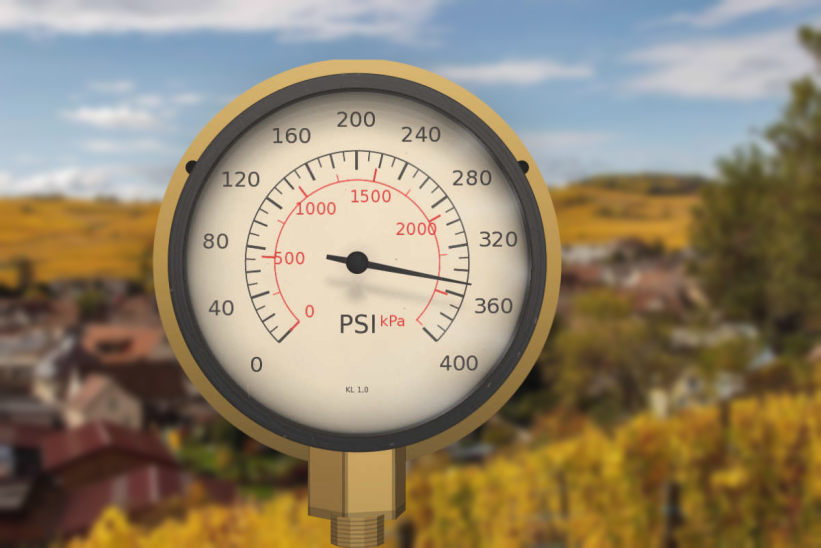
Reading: value=350 unit=psi
